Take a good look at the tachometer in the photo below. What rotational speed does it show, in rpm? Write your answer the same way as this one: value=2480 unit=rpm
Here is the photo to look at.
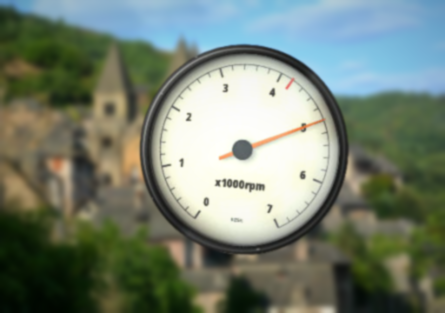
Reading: value=5000 unit=rpm
